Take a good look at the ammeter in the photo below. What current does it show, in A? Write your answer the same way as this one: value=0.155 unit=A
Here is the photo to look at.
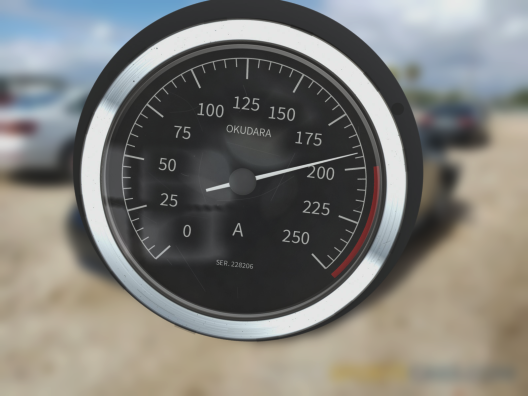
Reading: value=192.5 unit=A
